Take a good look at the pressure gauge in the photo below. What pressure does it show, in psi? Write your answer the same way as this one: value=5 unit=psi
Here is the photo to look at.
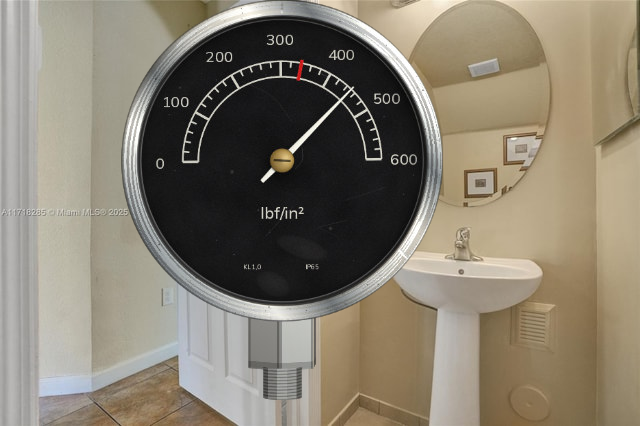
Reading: value=450 unit=psi
